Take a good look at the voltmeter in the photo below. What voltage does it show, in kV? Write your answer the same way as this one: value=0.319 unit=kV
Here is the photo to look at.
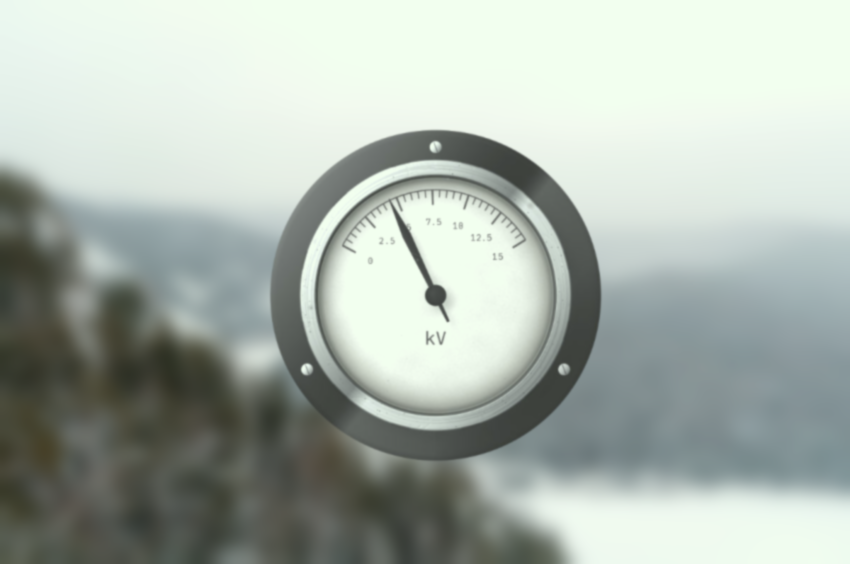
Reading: value=4.5 unit=kV
